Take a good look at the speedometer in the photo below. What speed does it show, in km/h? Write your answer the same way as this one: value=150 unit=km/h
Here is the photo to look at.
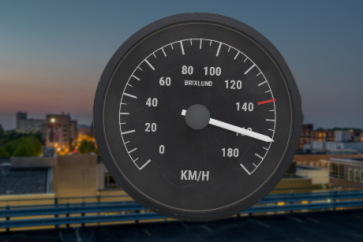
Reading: value=160 unit=km/h
